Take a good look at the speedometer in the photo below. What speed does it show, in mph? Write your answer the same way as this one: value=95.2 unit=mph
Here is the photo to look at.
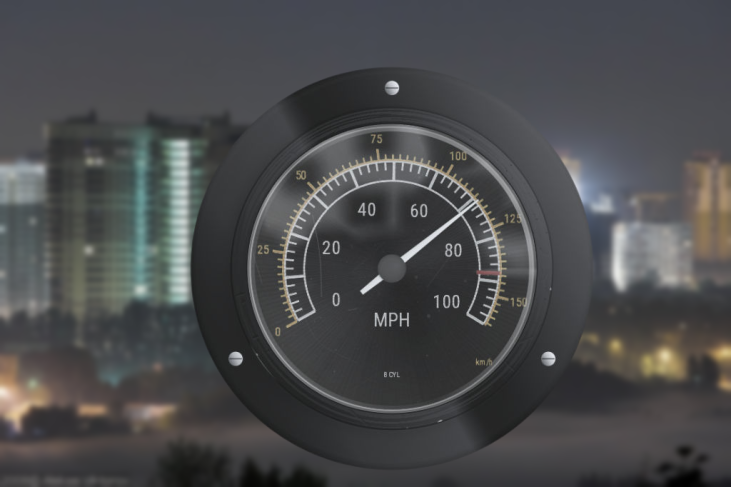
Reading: value=71 unit=mph
